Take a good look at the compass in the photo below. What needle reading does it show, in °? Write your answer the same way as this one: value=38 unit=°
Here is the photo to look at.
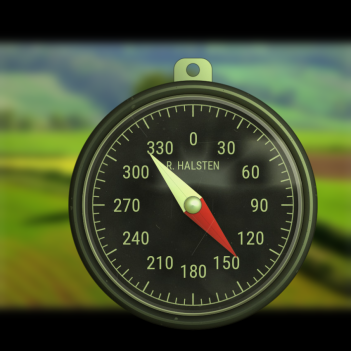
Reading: value=140 unit=°
